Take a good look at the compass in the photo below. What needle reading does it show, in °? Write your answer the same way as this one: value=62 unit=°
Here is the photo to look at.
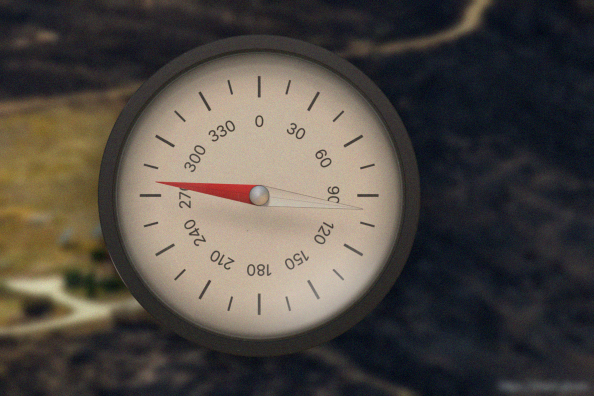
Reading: value=277.5 unit=°
